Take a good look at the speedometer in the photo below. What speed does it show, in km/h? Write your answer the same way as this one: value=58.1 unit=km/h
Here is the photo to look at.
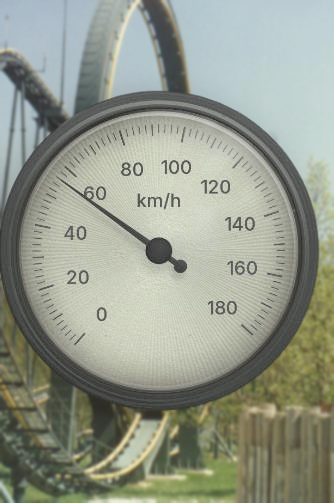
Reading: value=56 unit=km/h
